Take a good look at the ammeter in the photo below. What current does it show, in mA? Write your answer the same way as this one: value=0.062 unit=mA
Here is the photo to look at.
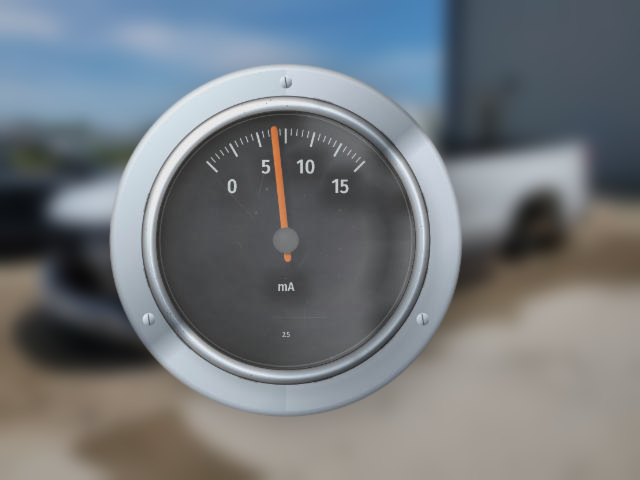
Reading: value=6.5 unit=mA
